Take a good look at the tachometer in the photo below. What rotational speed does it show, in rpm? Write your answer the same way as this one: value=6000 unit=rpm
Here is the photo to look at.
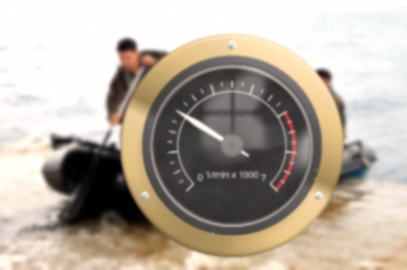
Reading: value=2000 unit=rpm
